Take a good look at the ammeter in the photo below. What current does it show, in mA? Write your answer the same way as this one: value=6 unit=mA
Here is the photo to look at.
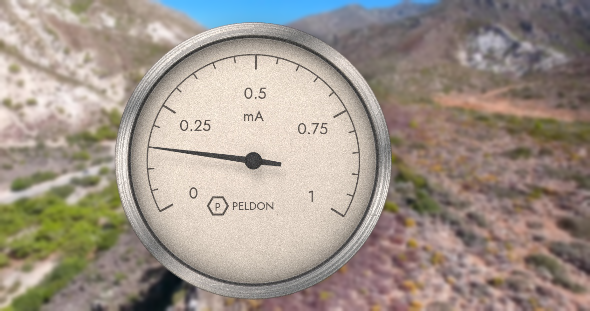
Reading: value=0.15 unit=mA
